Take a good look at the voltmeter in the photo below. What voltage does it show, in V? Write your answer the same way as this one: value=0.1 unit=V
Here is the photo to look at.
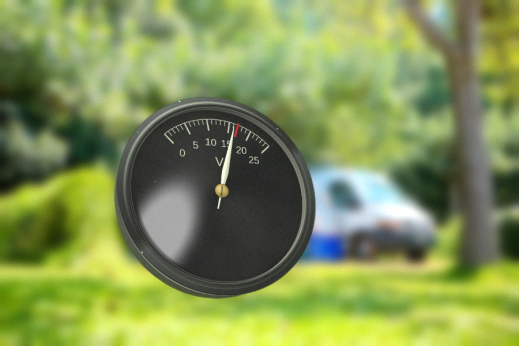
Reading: value=16 unit=V
